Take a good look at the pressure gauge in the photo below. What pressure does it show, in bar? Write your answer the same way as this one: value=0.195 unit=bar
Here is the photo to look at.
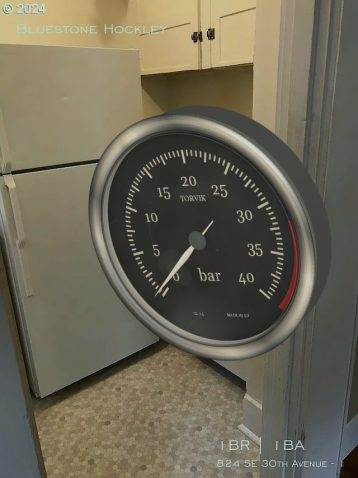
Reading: value=0.5 unit=bar
